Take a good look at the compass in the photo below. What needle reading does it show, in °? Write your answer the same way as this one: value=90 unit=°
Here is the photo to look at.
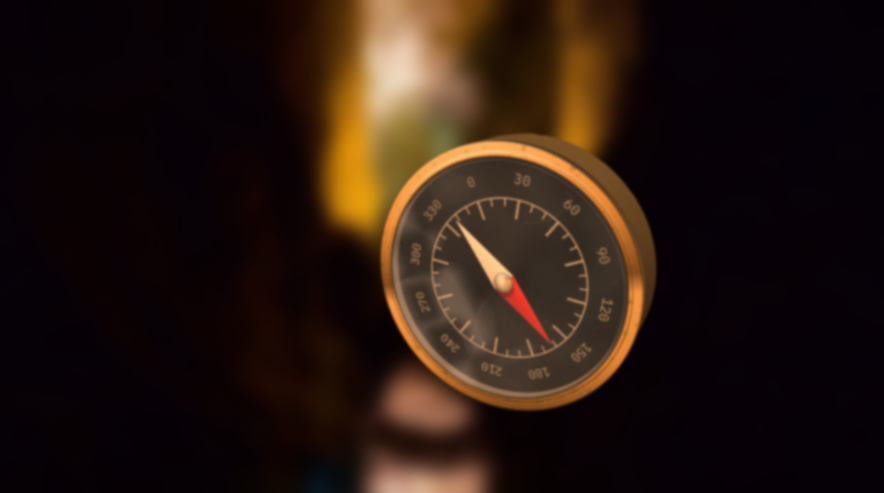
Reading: value=160 unit=°
